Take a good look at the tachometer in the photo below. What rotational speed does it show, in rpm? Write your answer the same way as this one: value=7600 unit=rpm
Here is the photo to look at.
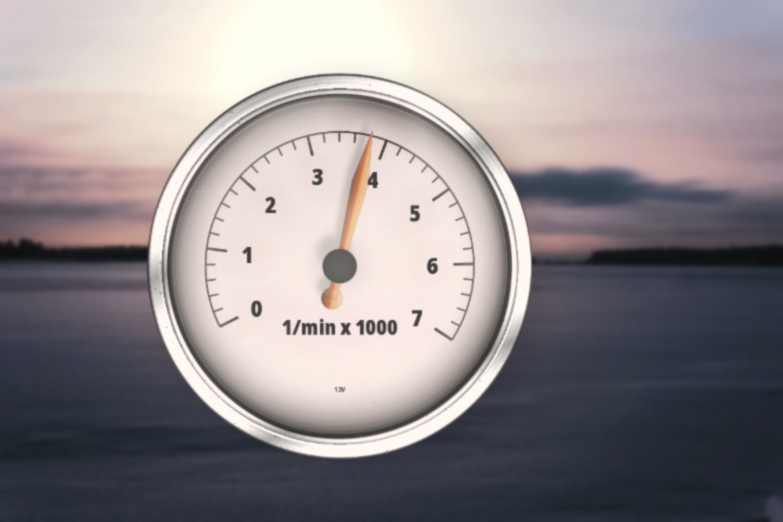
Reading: value=3800 unit=rpm
